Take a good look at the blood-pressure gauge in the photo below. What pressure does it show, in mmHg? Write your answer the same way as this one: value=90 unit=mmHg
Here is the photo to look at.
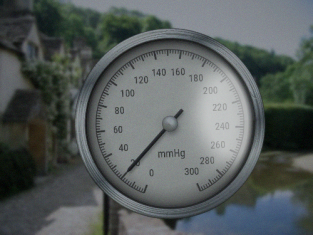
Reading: value=20 unit=mmHg
